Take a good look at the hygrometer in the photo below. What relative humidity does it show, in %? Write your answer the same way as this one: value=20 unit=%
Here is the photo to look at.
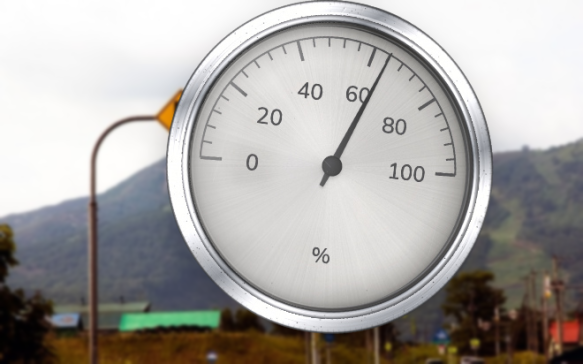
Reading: value=64 unit=%
